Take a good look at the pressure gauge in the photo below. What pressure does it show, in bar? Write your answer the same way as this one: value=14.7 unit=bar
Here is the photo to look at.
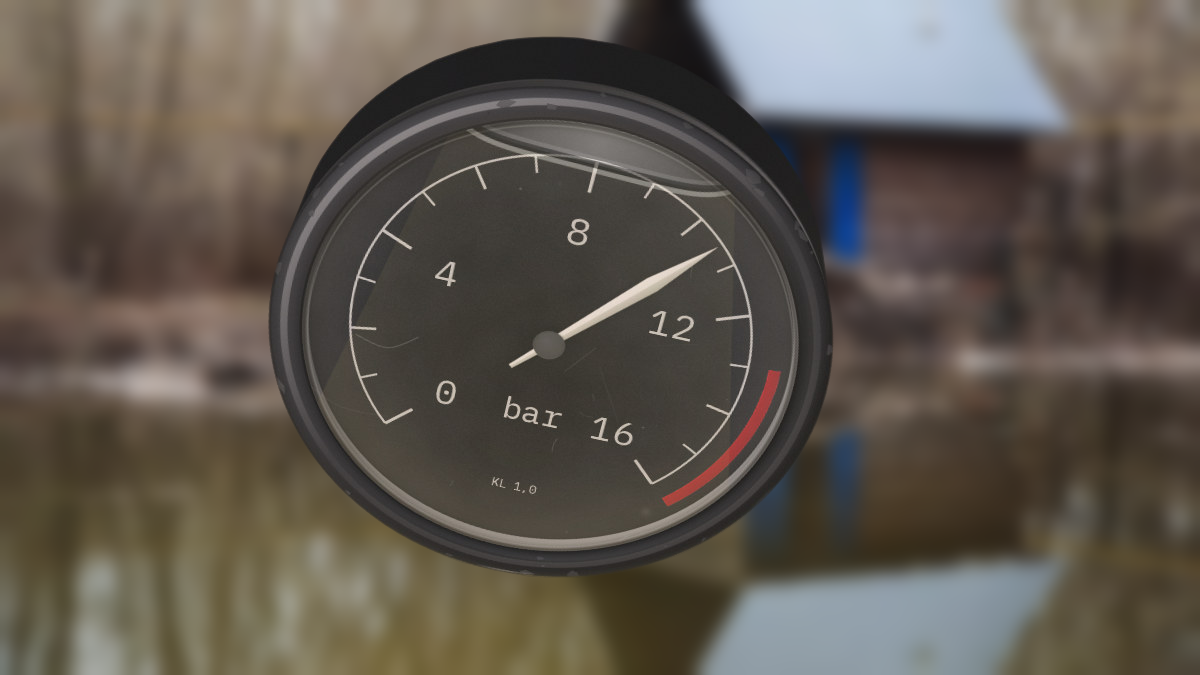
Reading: value=10.5 unit=bar
